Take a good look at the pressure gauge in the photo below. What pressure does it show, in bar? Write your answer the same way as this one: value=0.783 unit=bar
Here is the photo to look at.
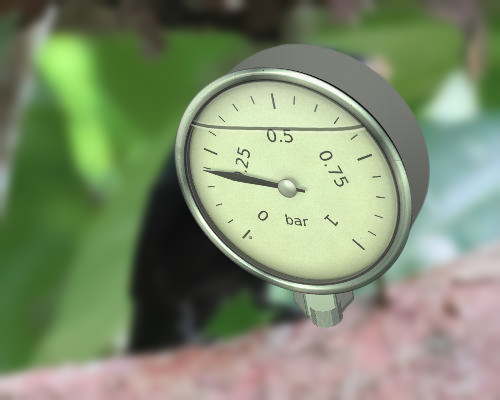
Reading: value=0.2 unit=bar
